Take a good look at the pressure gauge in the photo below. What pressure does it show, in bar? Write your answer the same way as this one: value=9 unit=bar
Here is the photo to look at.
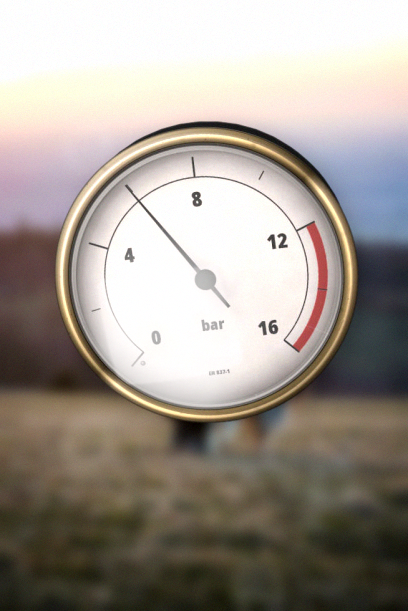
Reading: value=6 unit=bar
